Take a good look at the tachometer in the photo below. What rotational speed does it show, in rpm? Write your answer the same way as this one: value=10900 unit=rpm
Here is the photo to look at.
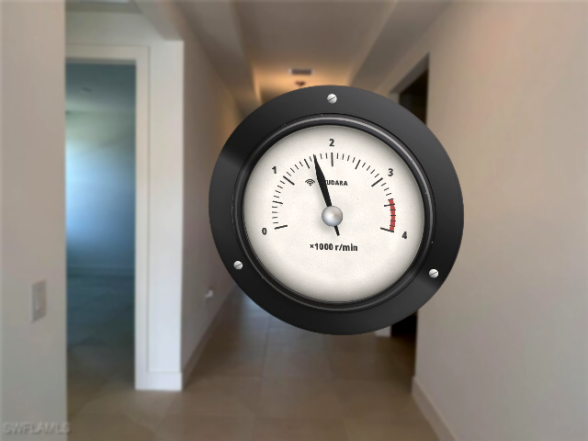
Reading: value=1700 unit=rpm
